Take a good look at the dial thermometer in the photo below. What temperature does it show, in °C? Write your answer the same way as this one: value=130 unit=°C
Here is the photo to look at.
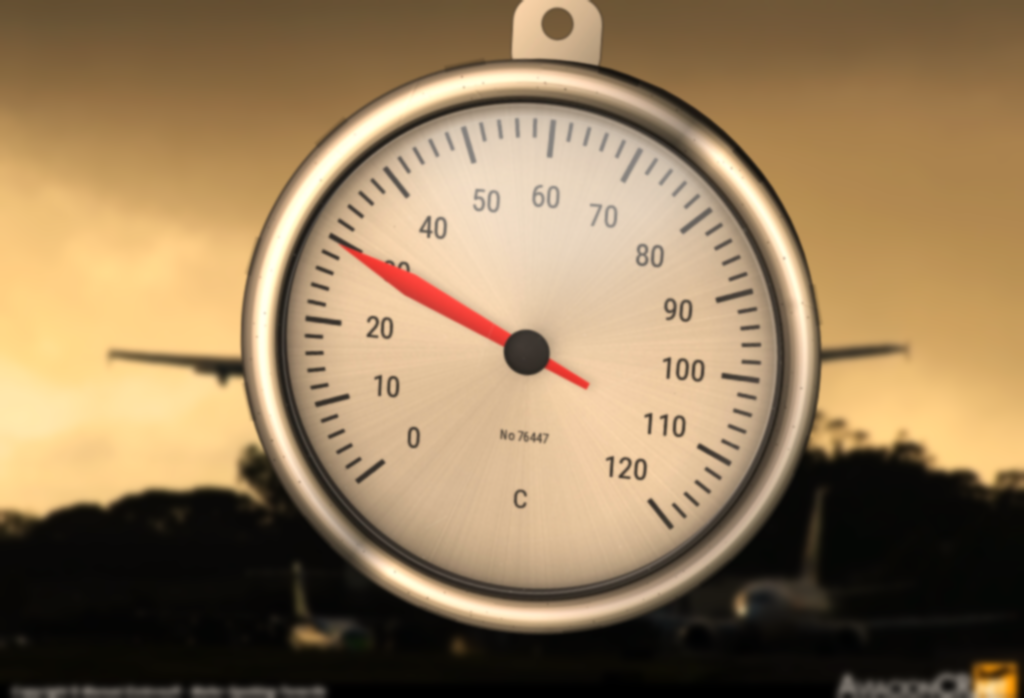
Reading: value=30 unit=°C
